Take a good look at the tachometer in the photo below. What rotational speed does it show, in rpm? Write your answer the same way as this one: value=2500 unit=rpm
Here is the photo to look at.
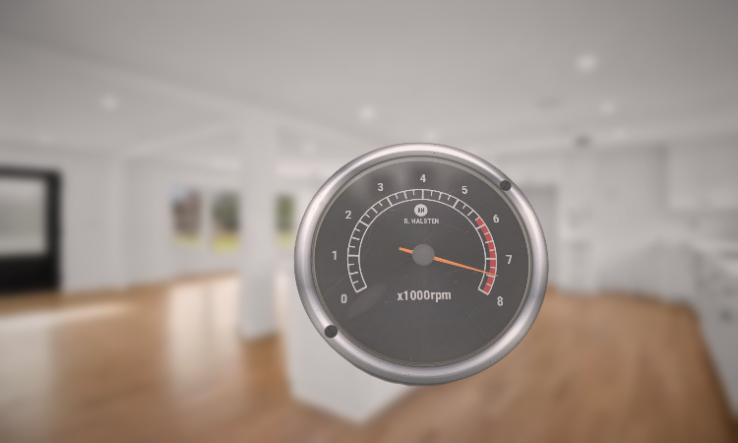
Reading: value=7500 unit=rpm
